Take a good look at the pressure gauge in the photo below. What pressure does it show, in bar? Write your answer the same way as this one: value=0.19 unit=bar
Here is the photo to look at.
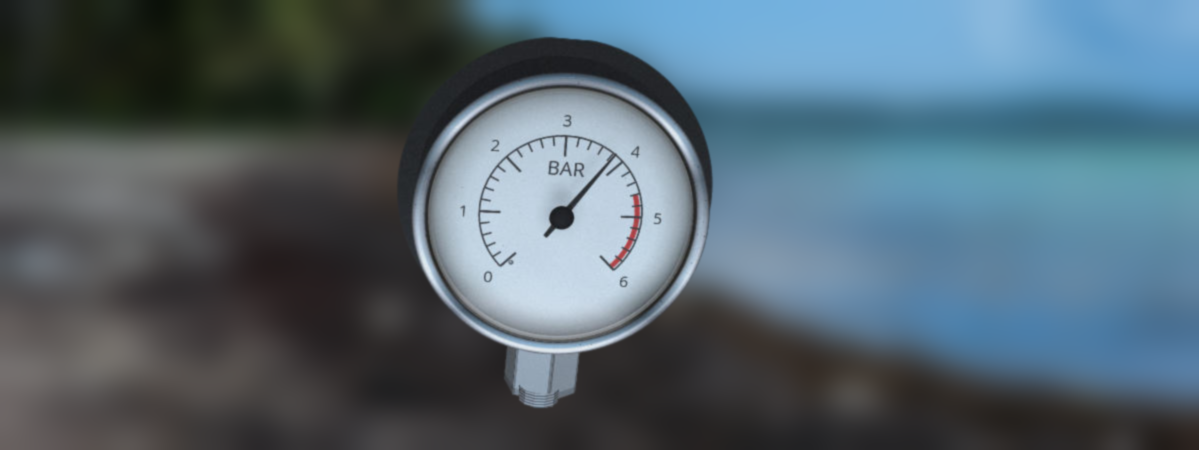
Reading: value=3.8 unit=bar
